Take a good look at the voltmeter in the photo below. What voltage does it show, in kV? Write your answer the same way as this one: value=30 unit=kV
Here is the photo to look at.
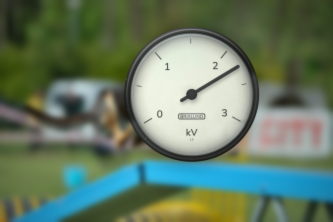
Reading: value=2.25 unit=kV
